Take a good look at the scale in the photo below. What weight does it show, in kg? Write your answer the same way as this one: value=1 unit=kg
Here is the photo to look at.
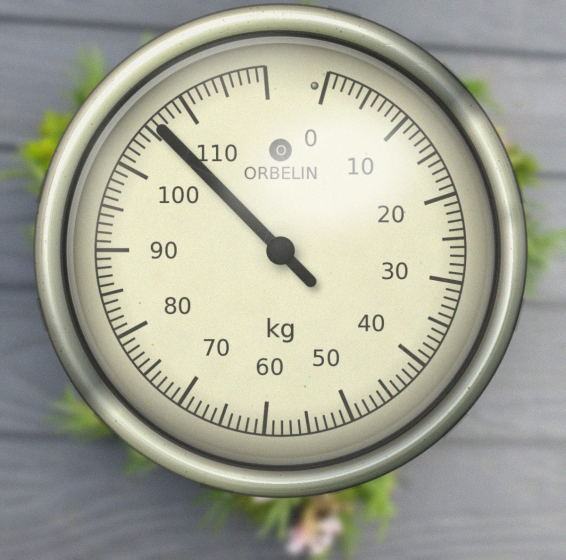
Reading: value=106 unit=kg
